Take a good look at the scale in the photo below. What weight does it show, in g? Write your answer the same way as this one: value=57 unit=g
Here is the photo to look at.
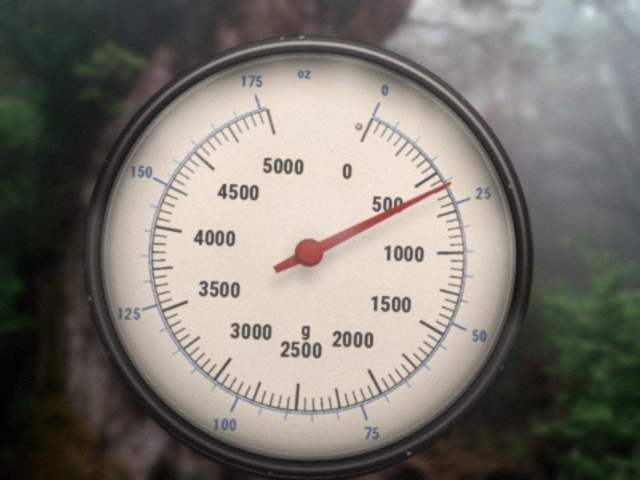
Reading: value=600 unit=g
